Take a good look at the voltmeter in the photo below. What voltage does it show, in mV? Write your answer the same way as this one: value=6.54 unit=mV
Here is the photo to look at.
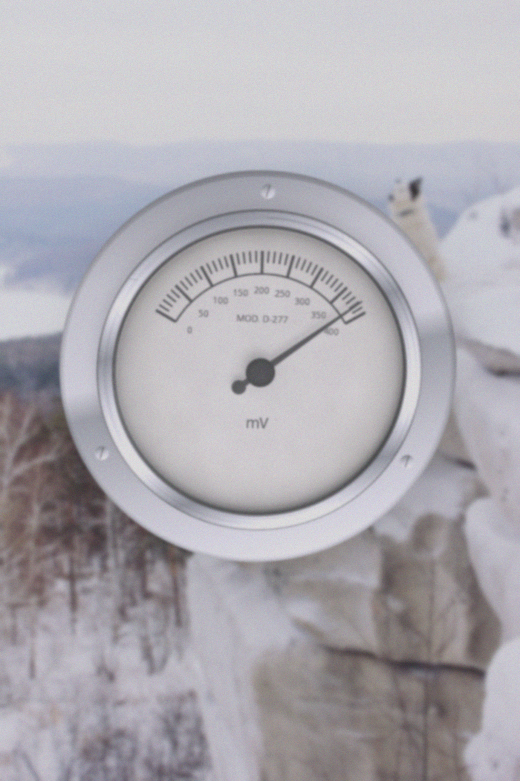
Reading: value=380 unit=mV
